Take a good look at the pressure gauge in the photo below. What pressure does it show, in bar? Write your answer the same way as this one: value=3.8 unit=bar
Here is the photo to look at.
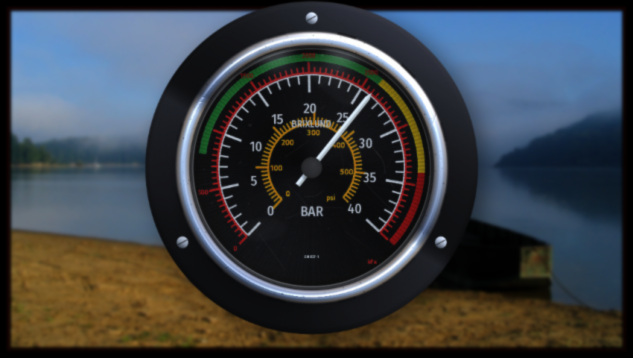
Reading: value=26 unit=bar
